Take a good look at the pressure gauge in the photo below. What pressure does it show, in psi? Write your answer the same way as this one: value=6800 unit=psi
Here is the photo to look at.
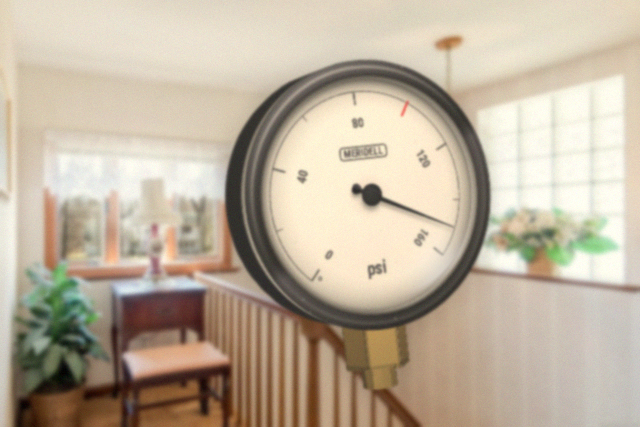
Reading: value=150 unit=psi
